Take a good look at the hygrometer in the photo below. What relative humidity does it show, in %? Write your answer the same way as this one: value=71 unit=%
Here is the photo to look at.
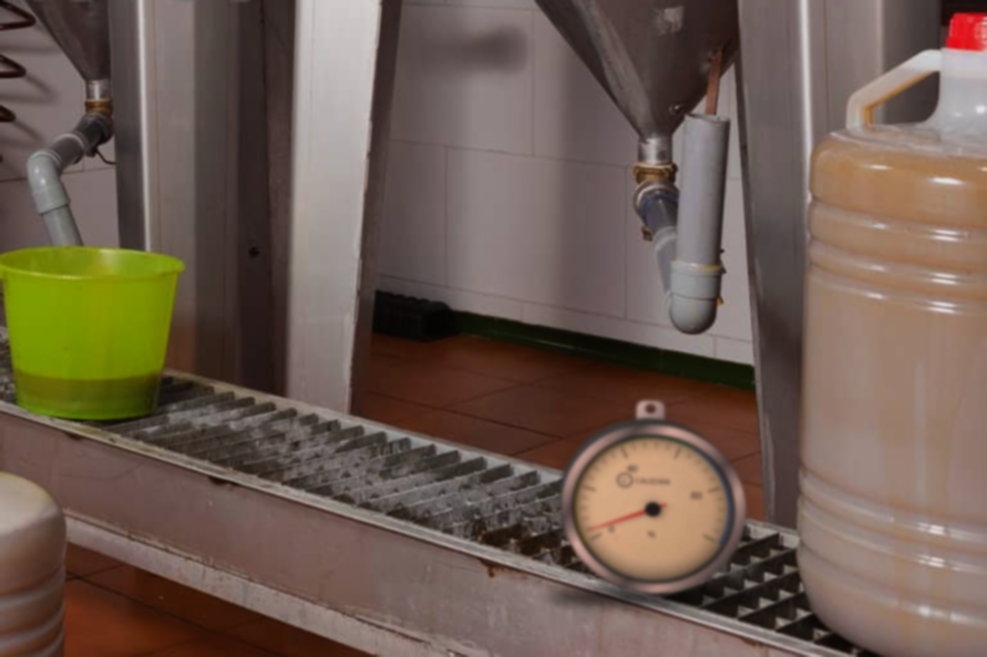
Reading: value=4 unit=%
